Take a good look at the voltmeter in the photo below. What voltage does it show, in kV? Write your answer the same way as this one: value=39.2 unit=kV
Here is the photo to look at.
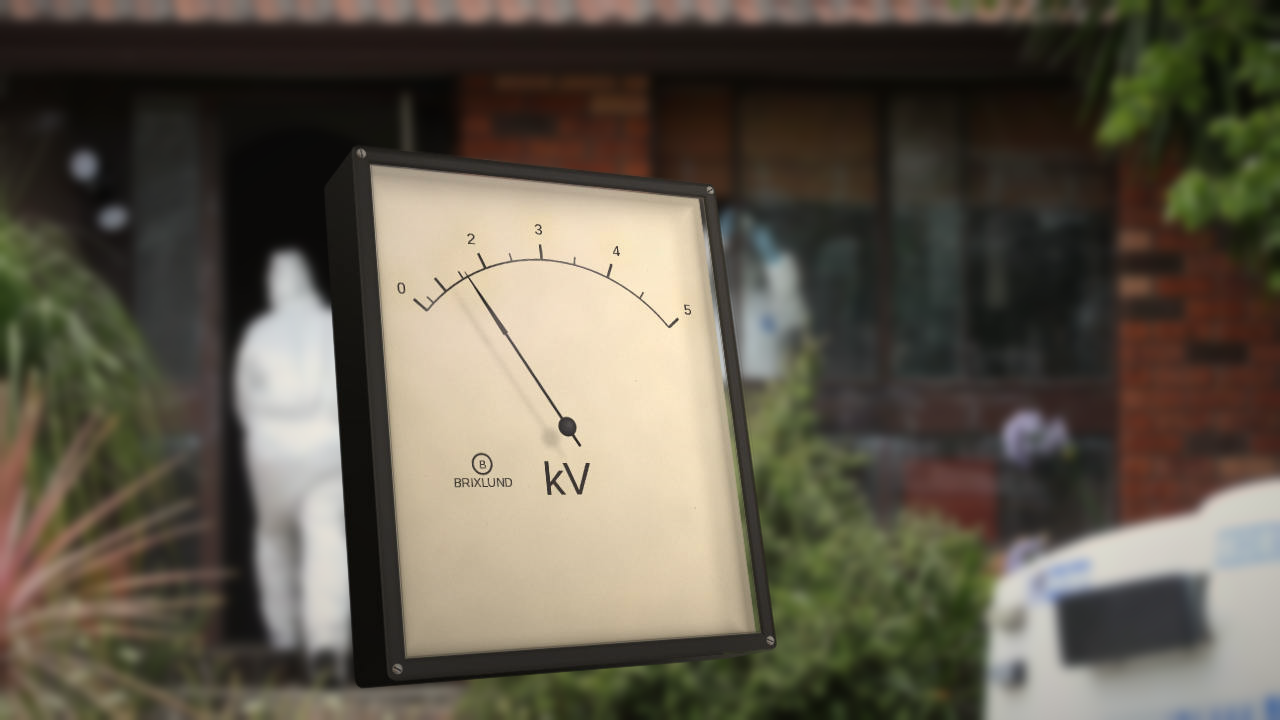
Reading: value=1.5 unit=kV
